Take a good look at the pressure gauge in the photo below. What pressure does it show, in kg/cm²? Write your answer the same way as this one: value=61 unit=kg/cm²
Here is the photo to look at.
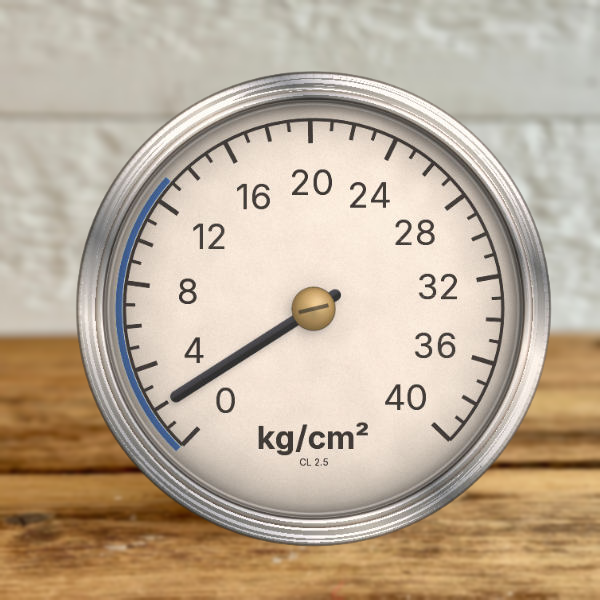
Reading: value=2 unit=kg/cm²
